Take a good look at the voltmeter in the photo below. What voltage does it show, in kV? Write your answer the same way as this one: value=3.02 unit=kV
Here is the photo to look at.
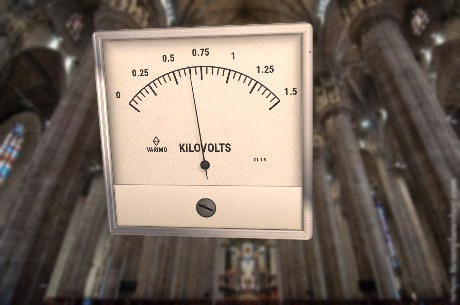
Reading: value=0.65 unit=kV
